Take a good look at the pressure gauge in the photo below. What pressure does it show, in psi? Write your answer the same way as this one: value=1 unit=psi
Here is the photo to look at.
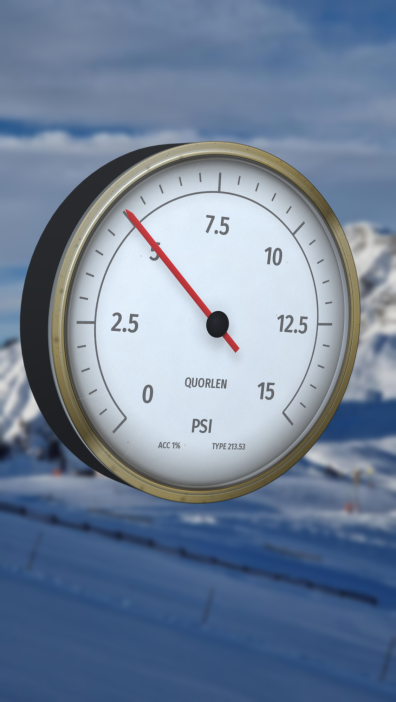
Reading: value=5 unit=psi
